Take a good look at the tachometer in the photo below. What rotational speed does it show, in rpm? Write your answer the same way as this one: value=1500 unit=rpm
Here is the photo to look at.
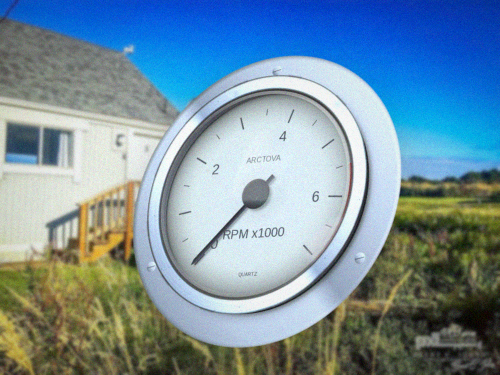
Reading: value=0 unit=rpm
